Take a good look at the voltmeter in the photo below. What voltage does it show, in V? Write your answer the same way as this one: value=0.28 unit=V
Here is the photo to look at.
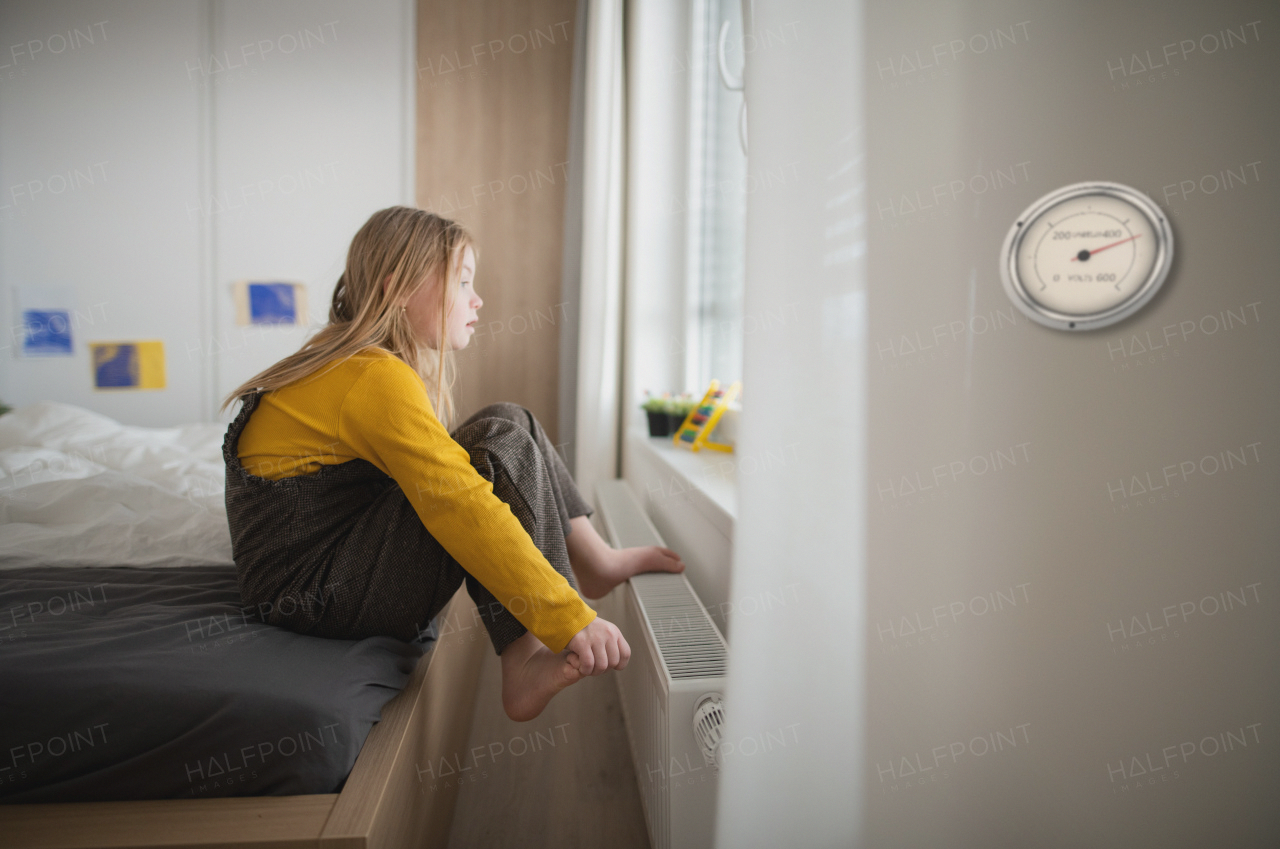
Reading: value=450 unit=V
